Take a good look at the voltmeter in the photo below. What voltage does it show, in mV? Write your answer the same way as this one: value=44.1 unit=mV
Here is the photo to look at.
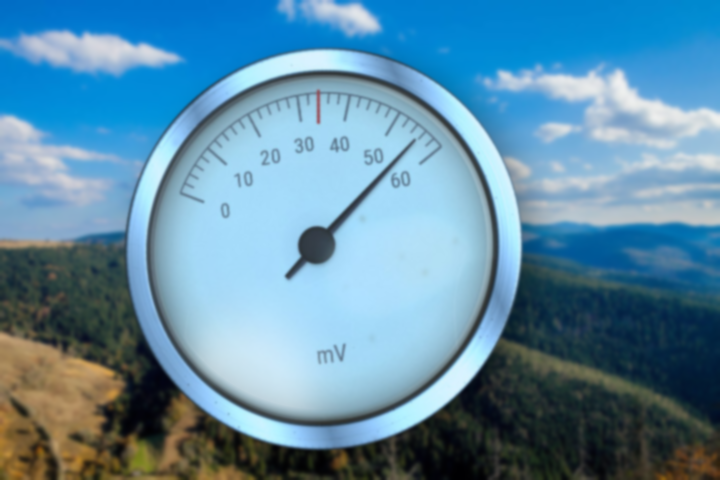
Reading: value=56 unit=mV
